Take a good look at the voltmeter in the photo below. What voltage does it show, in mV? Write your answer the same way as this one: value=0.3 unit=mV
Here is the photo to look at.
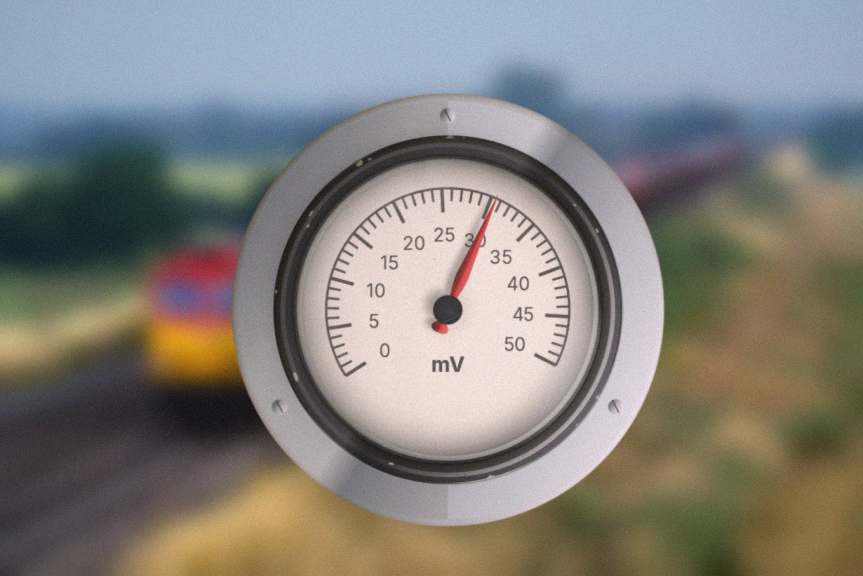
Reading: value=30.5 unit=mV
